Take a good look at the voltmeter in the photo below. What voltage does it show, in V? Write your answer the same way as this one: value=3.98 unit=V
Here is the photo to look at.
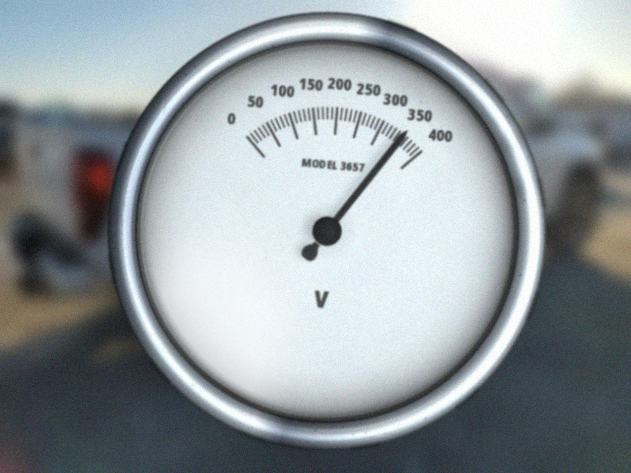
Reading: value=350 unit=V
